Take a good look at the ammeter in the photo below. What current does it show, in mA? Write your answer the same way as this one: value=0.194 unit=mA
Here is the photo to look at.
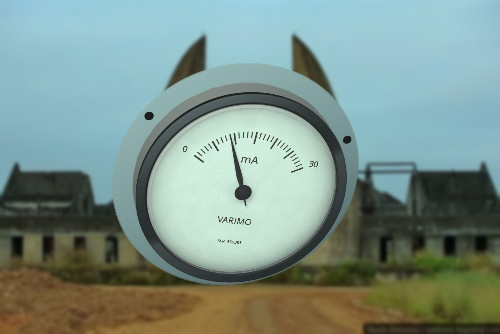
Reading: value=9 unit=mA
